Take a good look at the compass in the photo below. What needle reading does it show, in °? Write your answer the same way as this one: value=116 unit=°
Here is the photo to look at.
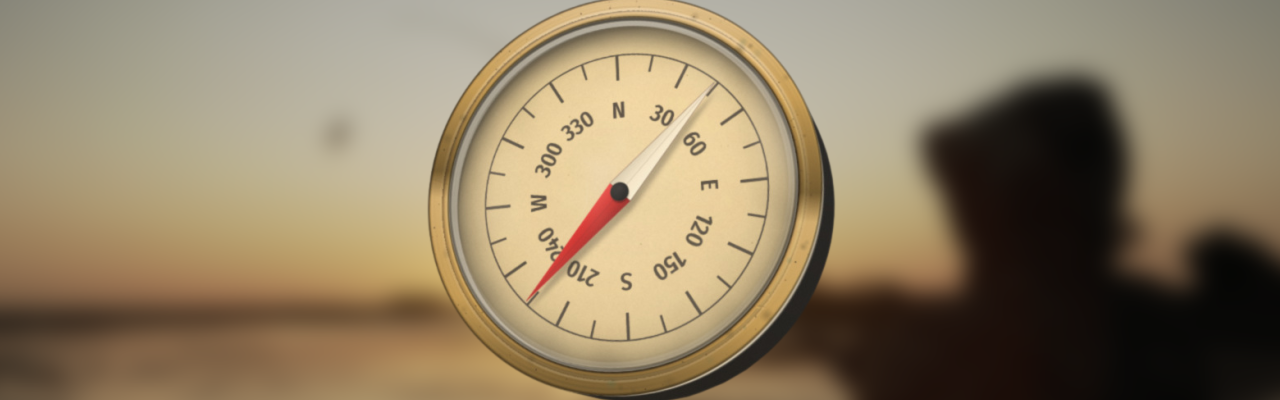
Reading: value=225 unit=°
